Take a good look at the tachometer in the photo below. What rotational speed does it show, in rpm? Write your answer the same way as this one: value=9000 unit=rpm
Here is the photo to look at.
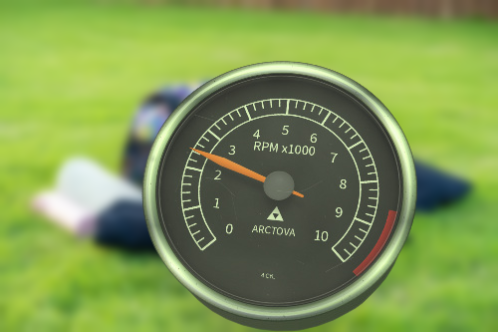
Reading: value=2400 unit=rpm
